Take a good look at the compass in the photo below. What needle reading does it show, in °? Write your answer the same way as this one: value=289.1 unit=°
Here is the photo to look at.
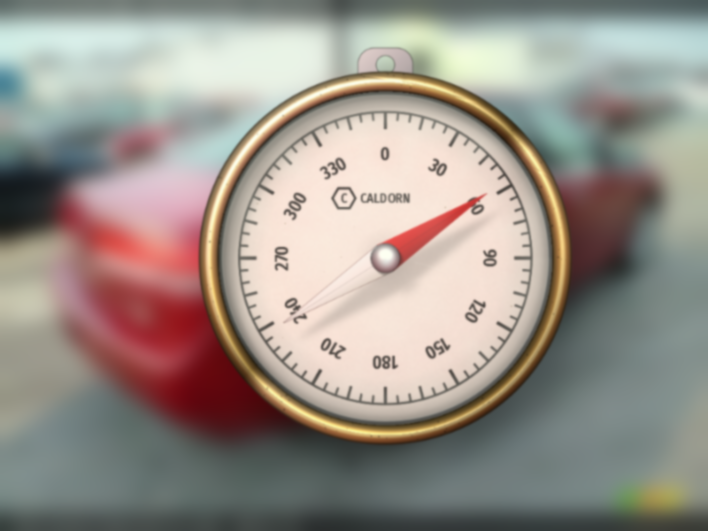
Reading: value=57.5 unit=°
